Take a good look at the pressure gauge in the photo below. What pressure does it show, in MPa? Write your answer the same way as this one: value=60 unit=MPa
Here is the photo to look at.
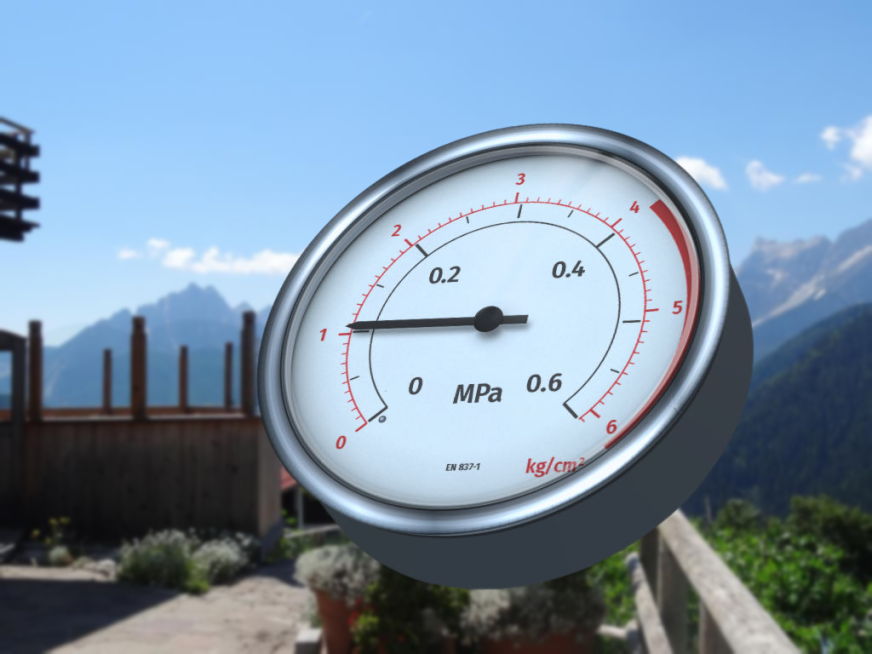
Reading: value=0.1 unit=MPa
